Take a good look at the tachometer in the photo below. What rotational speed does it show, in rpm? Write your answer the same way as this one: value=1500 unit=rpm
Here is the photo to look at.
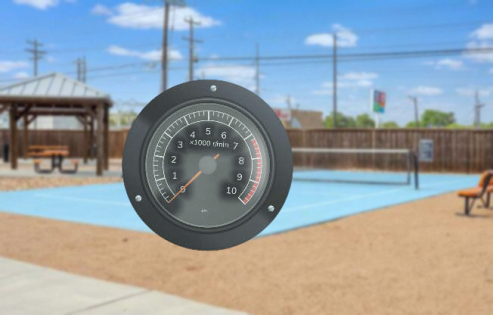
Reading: value=0 unit=rpm
